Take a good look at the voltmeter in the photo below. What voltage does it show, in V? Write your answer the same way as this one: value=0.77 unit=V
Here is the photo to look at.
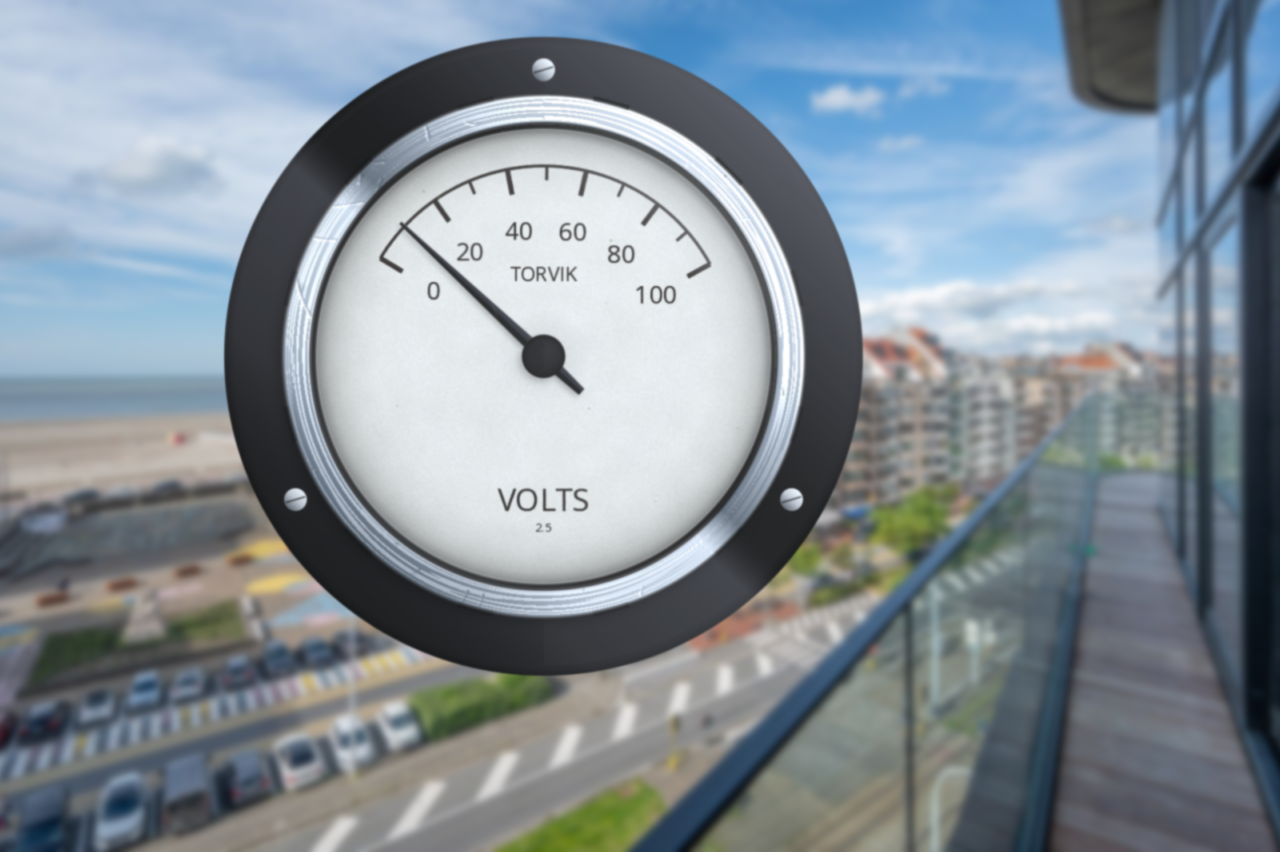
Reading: value=10 unit=V
